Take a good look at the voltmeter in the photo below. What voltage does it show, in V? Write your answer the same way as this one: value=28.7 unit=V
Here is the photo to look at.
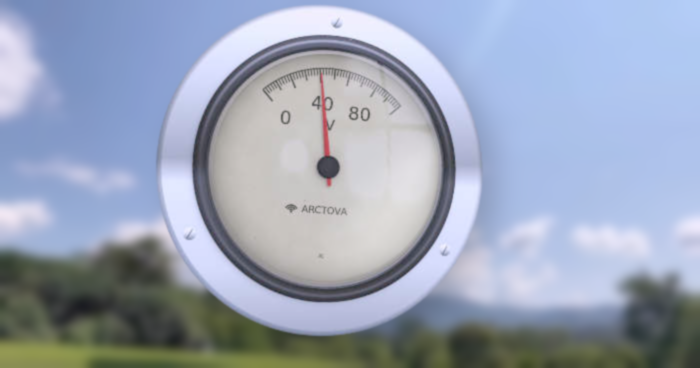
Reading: value=40 unit=V
